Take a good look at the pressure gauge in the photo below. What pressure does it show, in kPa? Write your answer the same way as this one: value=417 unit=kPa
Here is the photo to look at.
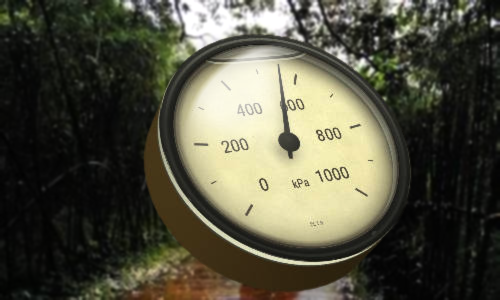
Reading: value=550 unit=kPa
